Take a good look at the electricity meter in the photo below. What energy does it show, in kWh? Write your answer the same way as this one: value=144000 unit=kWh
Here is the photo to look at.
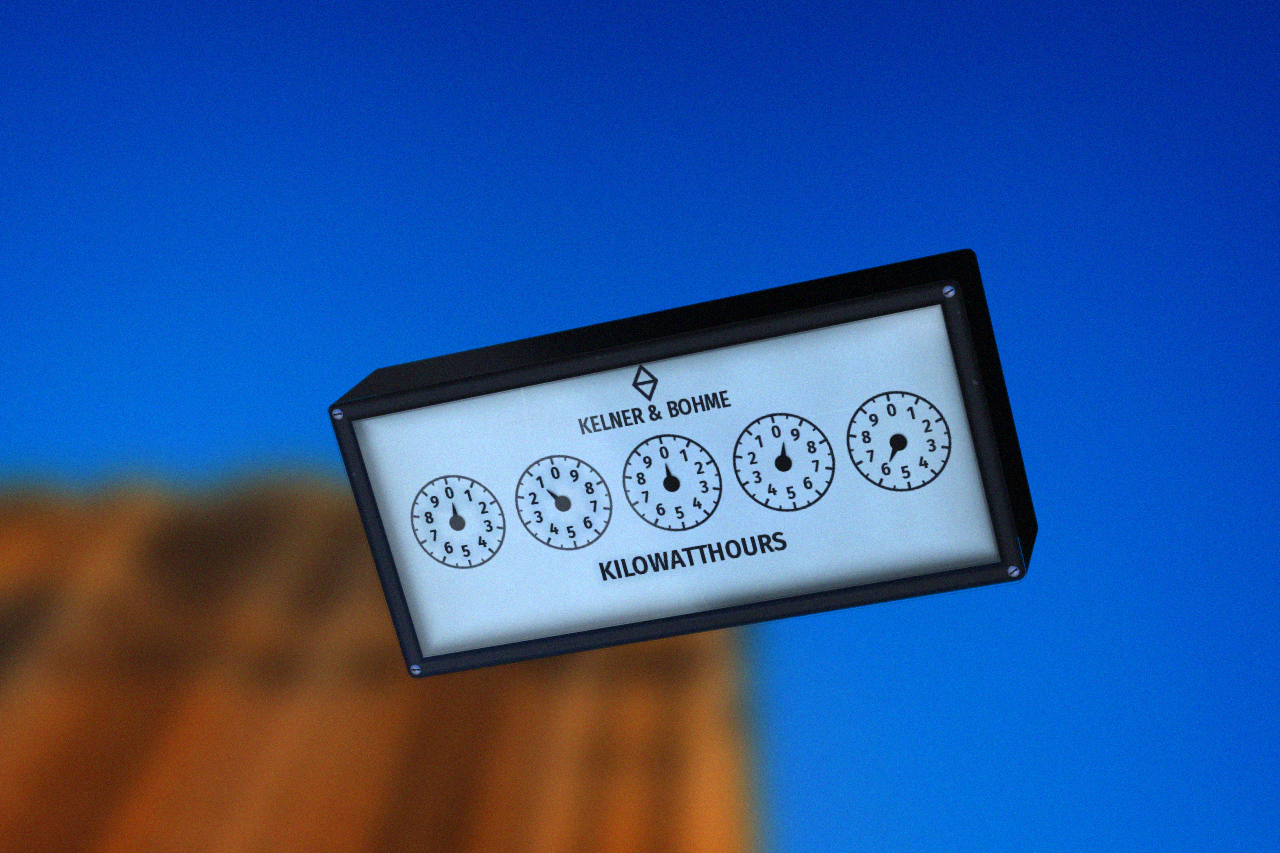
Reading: value=996 unit=kWh
